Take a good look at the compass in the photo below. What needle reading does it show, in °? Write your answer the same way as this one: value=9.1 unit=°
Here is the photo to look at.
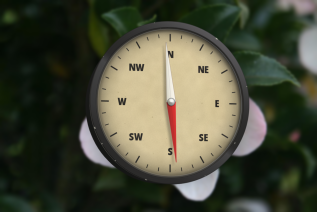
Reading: value=175 unit=°
